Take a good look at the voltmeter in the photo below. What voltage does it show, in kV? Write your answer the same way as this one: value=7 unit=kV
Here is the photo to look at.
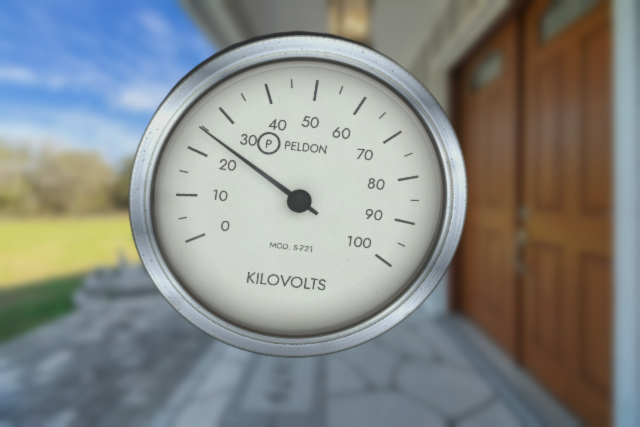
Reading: value=25 unit=kV
